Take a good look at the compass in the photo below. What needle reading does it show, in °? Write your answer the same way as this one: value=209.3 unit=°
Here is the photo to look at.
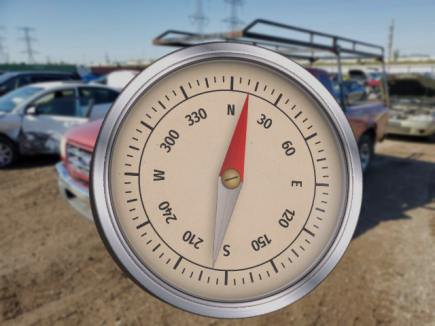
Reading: value=10 unit=°
